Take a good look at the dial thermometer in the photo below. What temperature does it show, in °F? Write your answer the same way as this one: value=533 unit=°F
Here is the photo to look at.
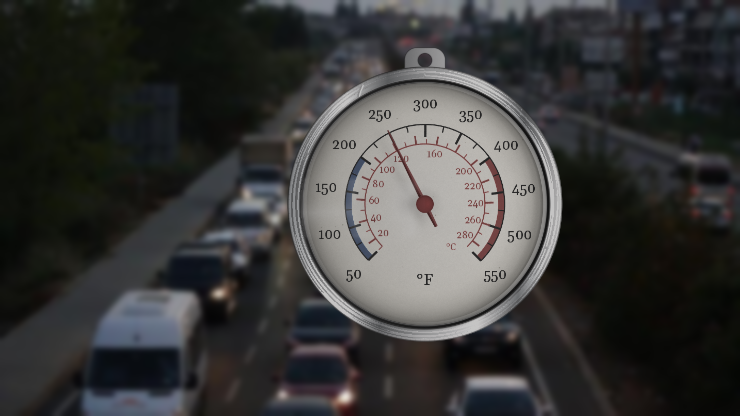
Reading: value=250 unit=°F
